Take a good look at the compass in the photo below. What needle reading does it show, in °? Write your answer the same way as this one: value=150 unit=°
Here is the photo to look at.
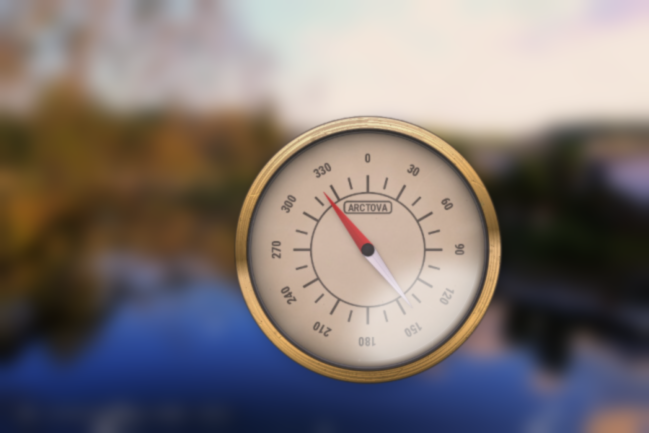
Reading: value=322.5 unit=°
